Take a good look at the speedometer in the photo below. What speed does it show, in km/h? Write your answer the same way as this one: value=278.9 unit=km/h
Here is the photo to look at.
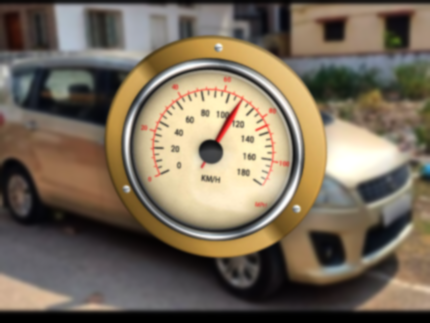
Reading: value=110 unit=km/h
